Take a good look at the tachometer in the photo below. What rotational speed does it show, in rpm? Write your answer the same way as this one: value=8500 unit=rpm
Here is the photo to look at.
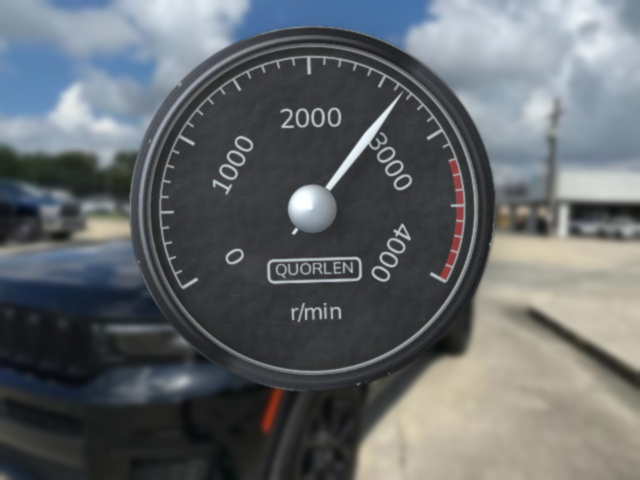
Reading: value=2650 unit=rpm
